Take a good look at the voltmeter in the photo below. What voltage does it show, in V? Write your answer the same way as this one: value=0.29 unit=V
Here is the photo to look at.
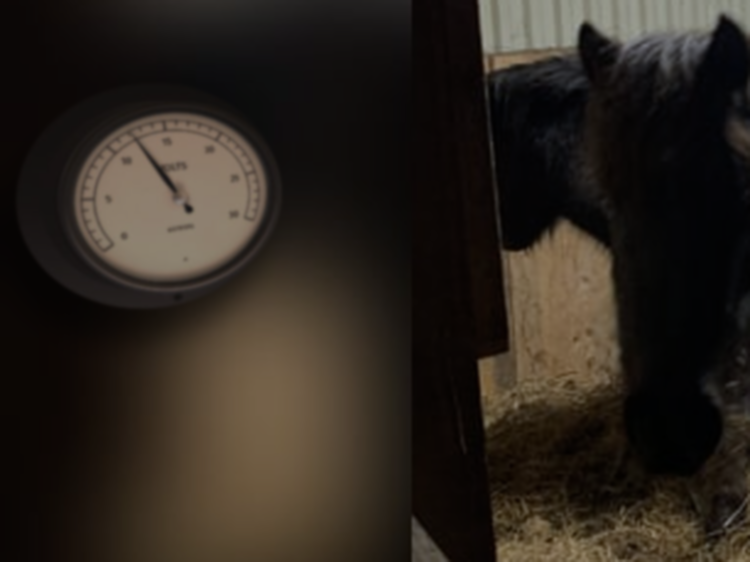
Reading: value=12 unit=V
